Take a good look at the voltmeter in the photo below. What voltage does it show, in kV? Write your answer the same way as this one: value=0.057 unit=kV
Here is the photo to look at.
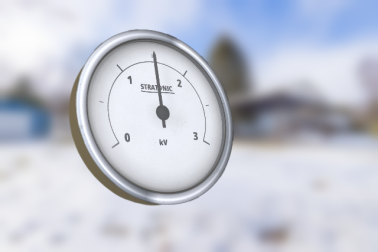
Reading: value=1.5 unit=kV
